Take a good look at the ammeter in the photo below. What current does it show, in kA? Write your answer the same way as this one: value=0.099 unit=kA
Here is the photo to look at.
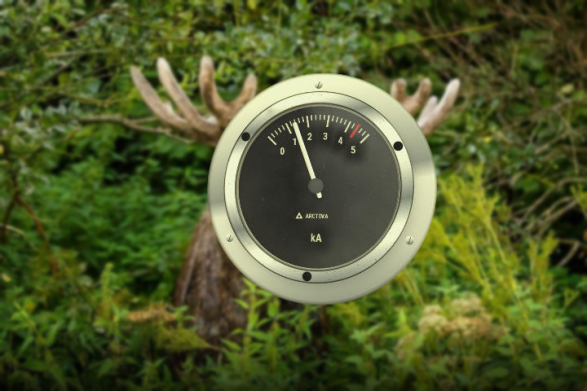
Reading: value=1.4 unit=kA
